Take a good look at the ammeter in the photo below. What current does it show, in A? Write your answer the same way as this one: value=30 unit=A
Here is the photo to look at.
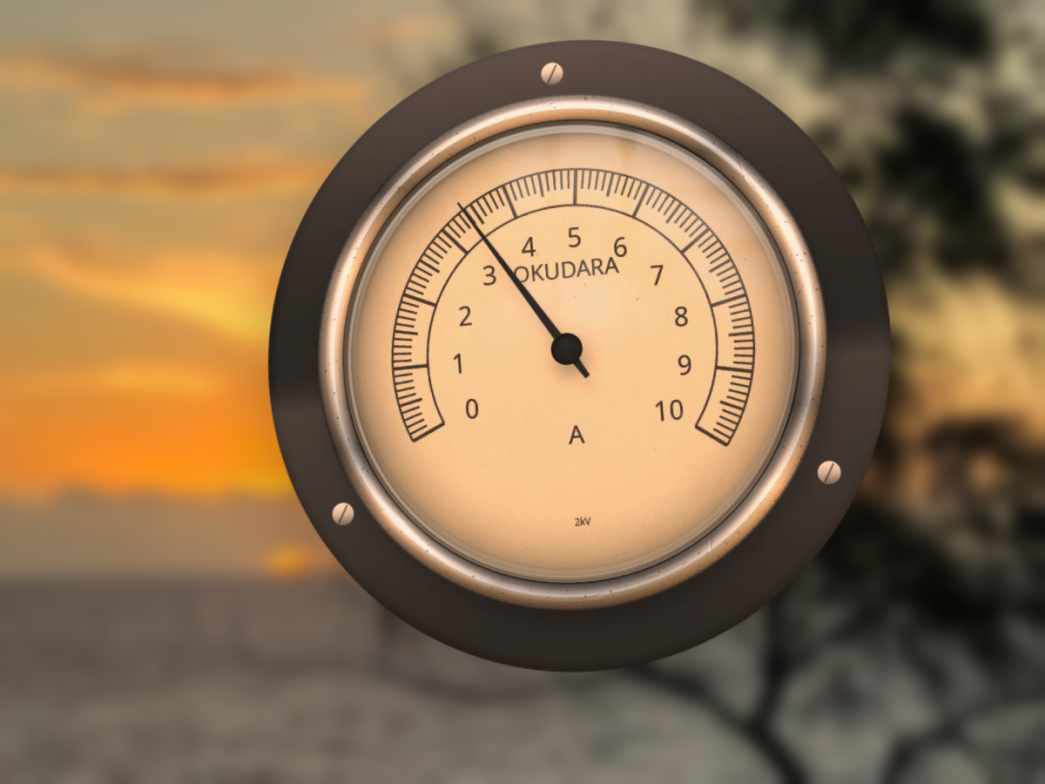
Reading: value=3.4 unit=A
